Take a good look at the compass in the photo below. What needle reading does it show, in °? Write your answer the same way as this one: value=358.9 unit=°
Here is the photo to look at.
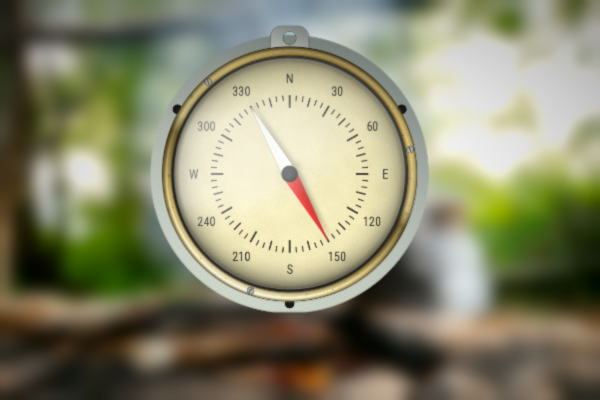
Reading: value=150 unit=°
